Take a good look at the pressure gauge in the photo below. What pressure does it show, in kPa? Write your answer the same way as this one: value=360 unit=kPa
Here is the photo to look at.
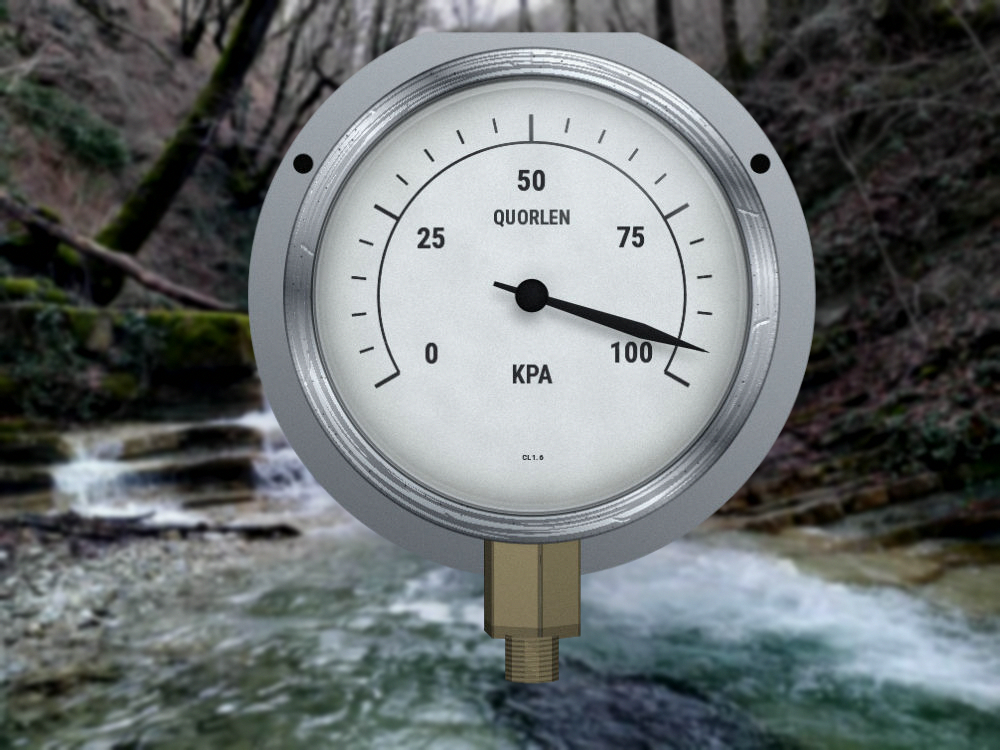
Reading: value=95 unit=kPa
